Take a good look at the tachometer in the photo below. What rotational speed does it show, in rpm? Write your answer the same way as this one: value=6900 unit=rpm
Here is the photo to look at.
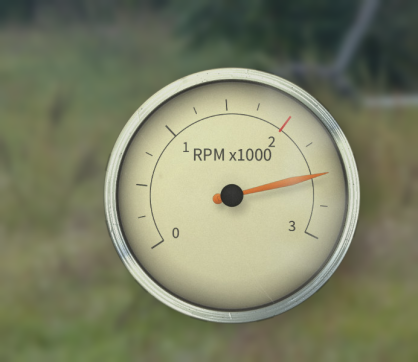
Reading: value=2500 unit=rpm
